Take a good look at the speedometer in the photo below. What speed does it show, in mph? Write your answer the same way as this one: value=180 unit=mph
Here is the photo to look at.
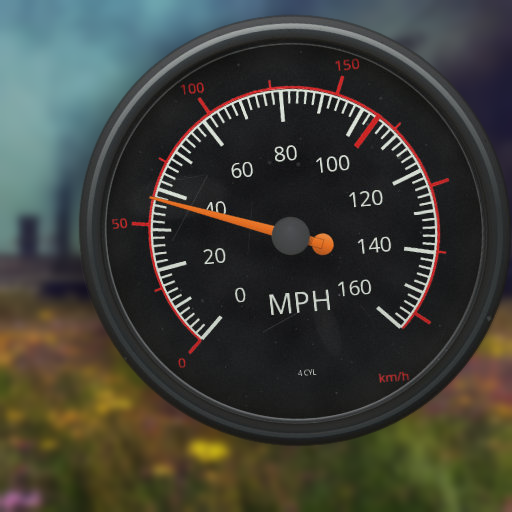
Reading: value=38 unit=mph
